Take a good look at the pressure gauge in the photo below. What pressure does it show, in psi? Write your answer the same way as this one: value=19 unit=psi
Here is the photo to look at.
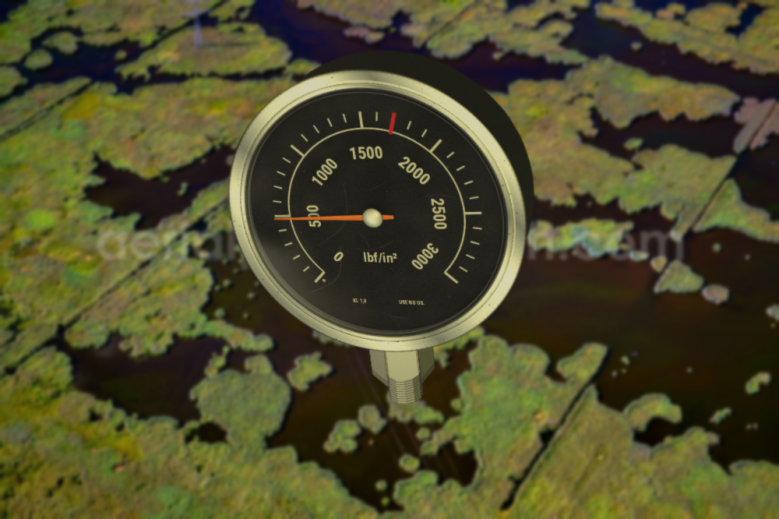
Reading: value=500 unit=psi
